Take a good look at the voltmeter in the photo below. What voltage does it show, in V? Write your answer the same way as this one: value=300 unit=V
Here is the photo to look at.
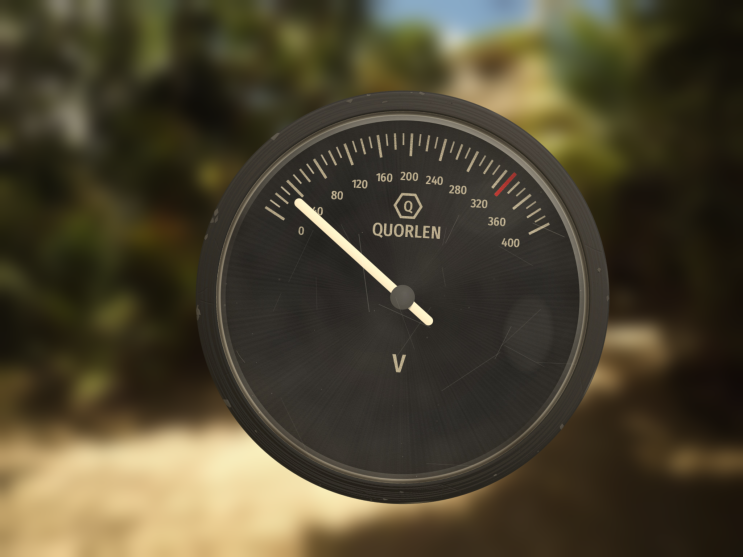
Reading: value=30 unit=V
